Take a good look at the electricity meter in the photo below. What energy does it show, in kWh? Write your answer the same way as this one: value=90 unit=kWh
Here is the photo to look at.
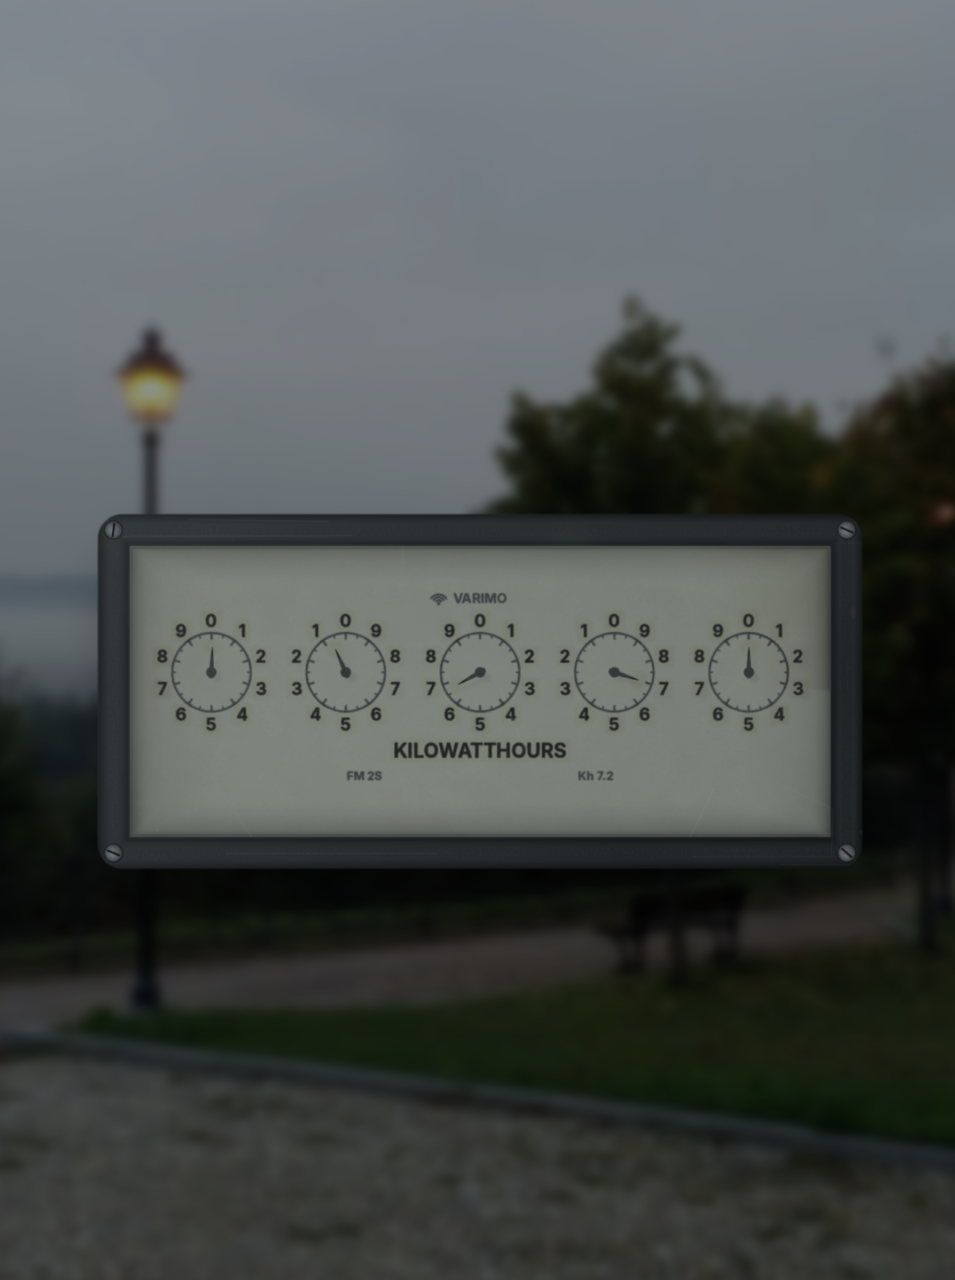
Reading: value=670 unit=kWh
